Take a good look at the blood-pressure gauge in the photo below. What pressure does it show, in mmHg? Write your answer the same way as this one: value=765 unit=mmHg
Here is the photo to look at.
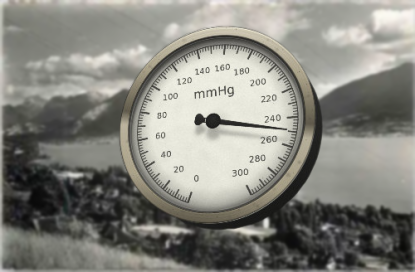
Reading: value=250 unit=mmHg
